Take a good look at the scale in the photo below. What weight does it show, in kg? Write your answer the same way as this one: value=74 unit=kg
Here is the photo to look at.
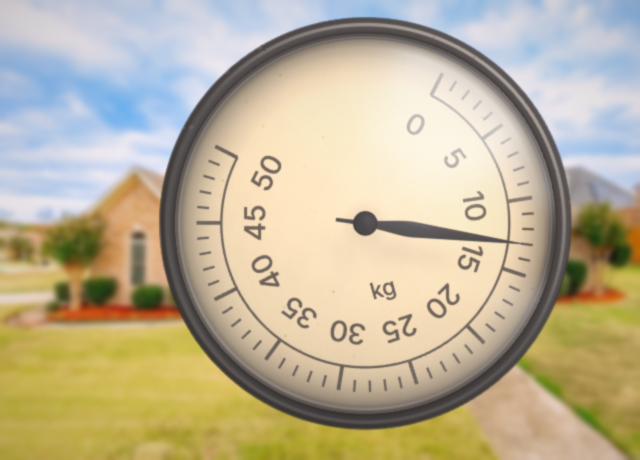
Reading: value=13 unit=kg
